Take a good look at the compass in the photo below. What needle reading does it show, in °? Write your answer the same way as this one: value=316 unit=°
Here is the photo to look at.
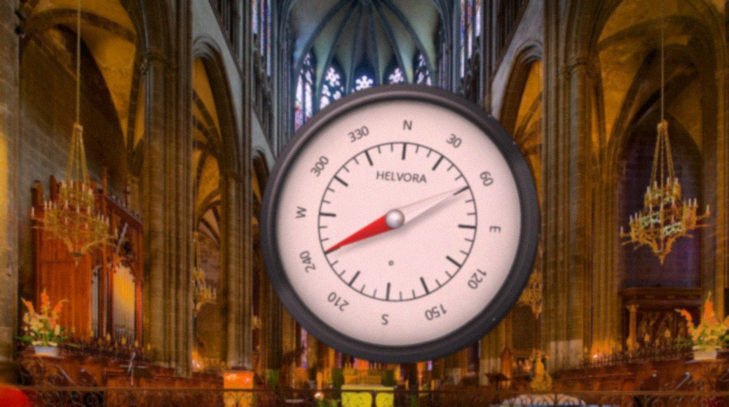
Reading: value=240 unit=°
